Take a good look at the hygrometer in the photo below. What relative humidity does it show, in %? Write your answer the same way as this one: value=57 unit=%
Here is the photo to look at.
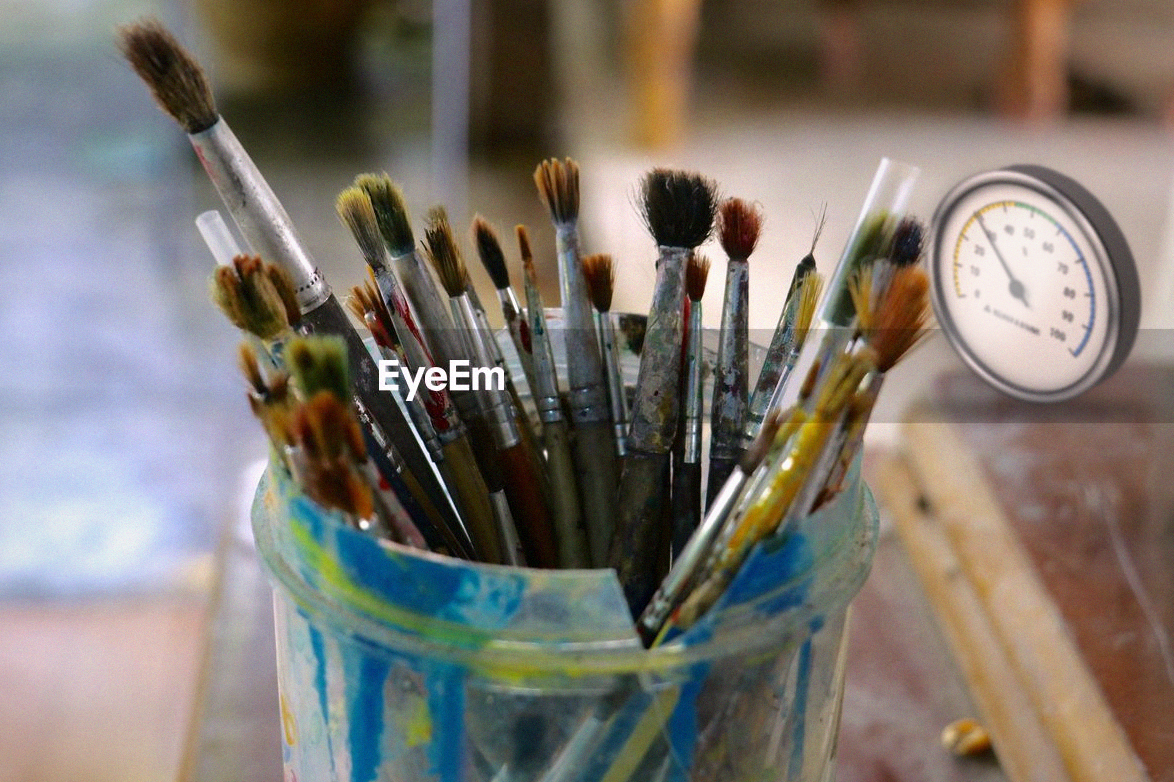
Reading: value=30 unit=%
